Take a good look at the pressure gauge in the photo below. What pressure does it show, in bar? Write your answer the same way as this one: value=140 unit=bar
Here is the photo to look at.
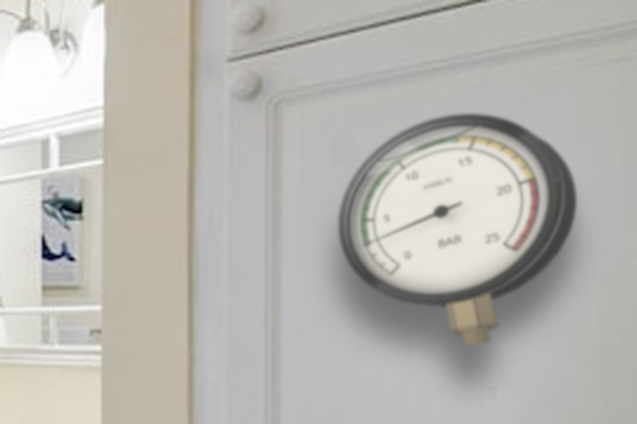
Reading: value=3 unit=bar
